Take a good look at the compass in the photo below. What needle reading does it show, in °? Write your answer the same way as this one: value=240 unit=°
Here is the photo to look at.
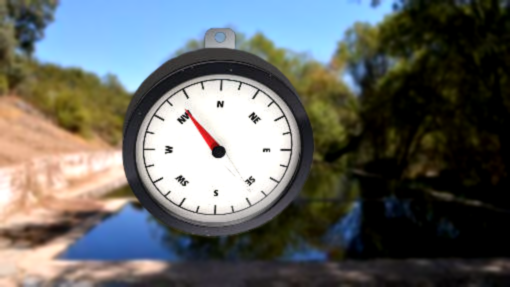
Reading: value=322.5 unit=°
